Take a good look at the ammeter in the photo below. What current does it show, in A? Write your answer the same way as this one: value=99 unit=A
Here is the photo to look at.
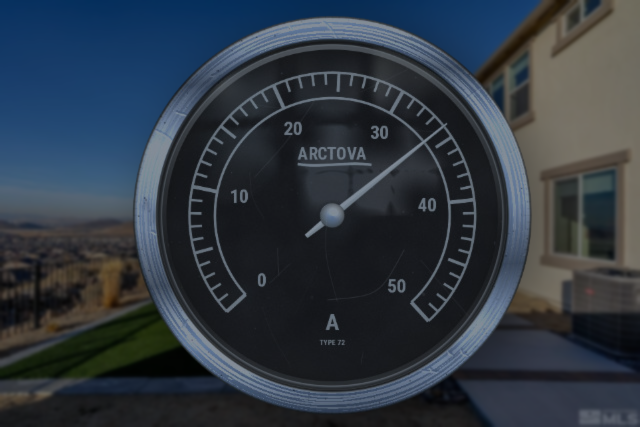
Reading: value=34 unit=A
